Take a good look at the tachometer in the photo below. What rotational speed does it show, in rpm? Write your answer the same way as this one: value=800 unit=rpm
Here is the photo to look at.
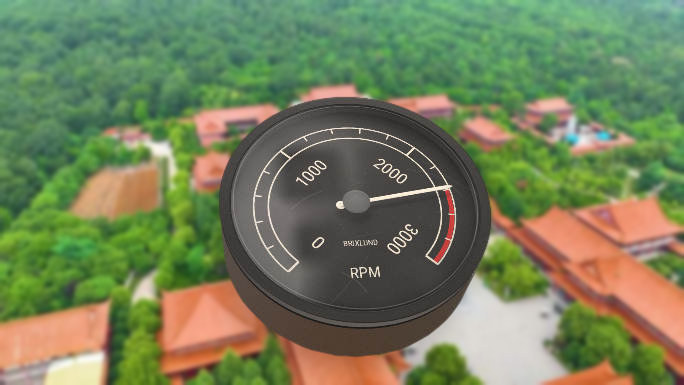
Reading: value=2400 unit=rpm
